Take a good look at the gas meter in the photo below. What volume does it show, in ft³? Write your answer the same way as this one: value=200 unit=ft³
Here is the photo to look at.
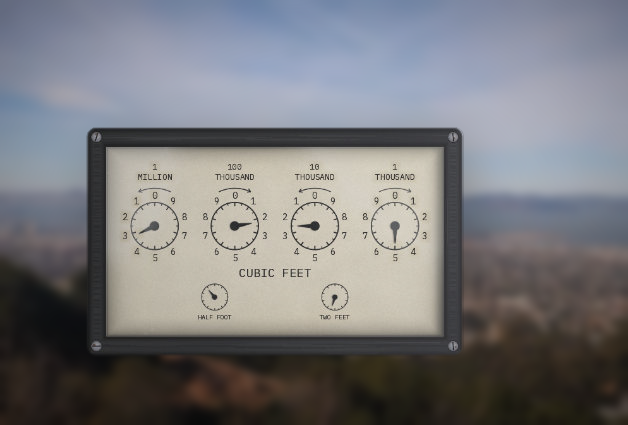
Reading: value=322500 unit=ft³
